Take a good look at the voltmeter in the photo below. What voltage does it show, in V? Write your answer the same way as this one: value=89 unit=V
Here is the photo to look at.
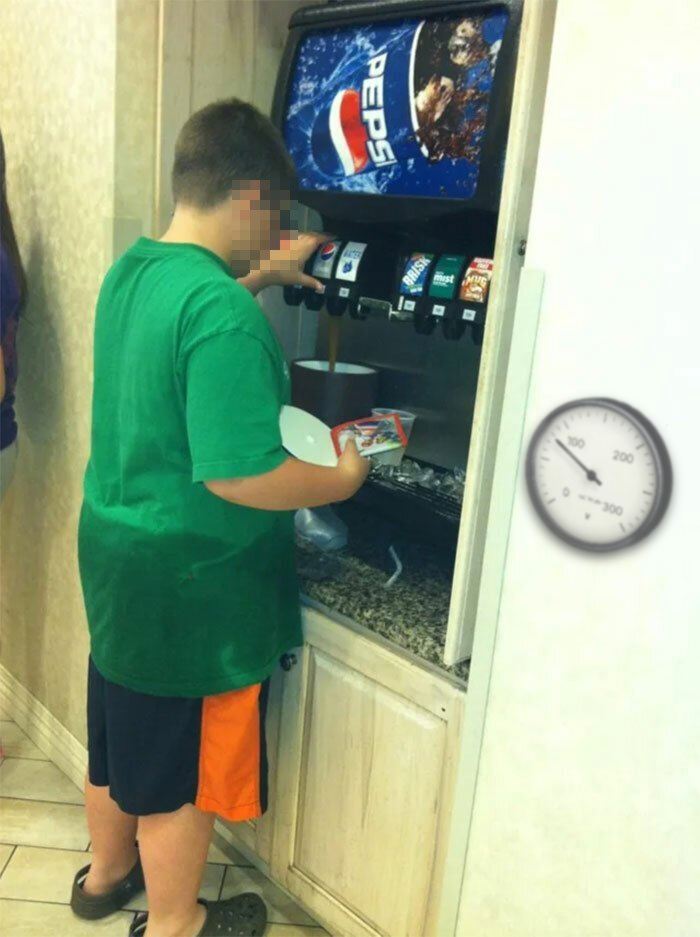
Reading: value=80 unit=V
